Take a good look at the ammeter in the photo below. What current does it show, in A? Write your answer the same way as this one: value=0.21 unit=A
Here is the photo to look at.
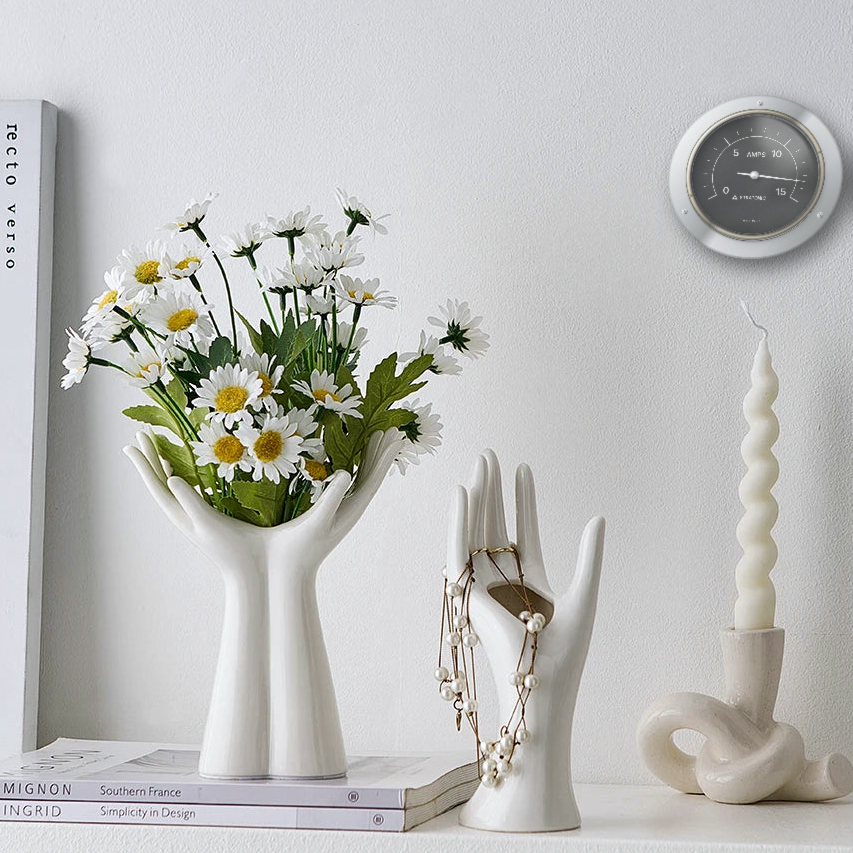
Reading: value=13.5 unit=A
